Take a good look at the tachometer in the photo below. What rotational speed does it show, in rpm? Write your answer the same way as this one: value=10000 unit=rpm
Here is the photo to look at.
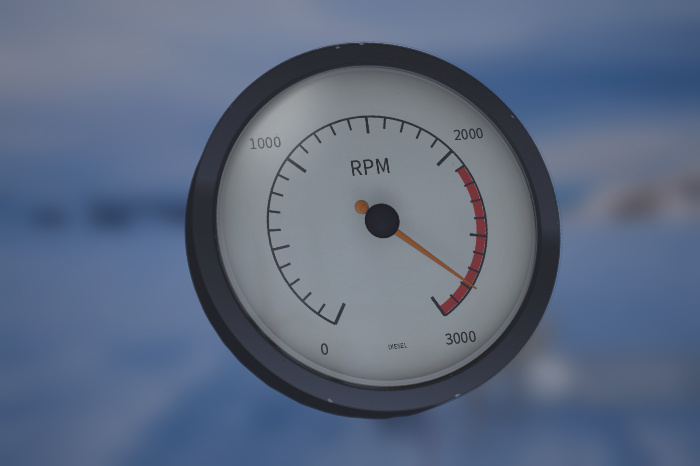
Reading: value=2800 unit=rpm
